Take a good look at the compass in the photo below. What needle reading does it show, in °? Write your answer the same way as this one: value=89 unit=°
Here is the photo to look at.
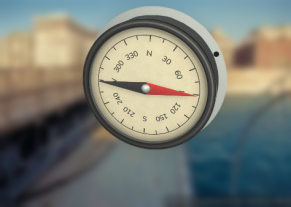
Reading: value=90 unit=°
